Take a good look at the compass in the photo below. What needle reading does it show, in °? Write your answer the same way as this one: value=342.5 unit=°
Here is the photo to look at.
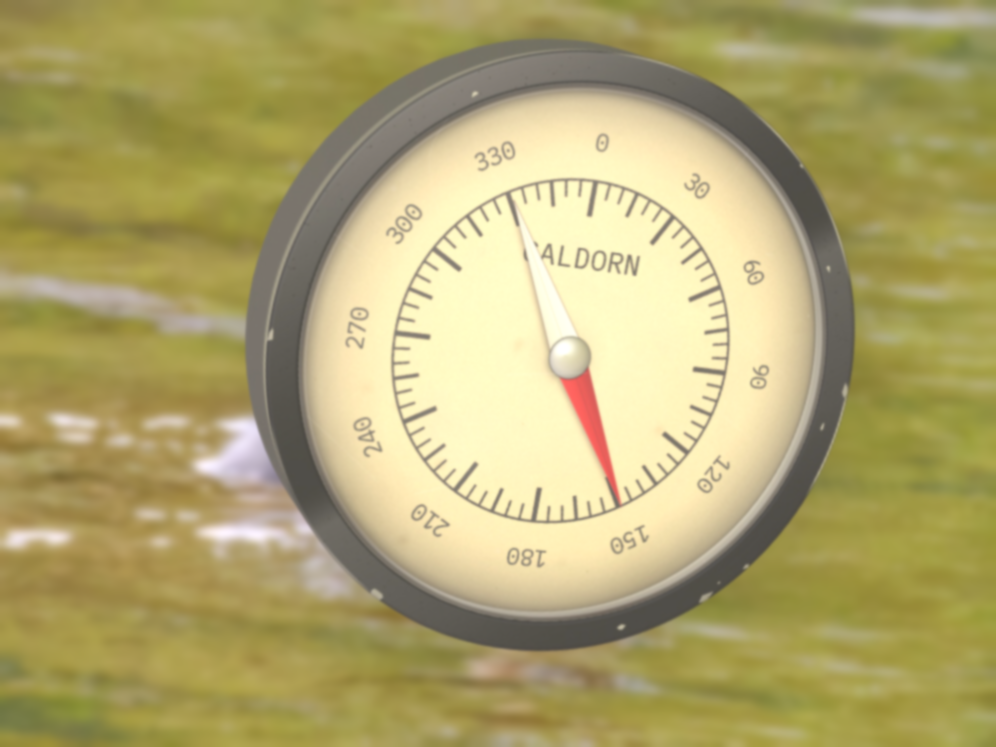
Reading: value=150 unit=°
